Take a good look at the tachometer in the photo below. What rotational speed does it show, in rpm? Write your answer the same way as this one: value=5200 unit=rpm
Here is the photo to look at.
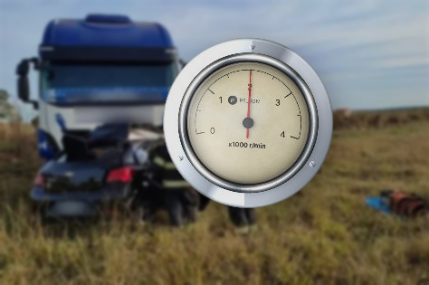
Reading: value=2000 unit=rpm
